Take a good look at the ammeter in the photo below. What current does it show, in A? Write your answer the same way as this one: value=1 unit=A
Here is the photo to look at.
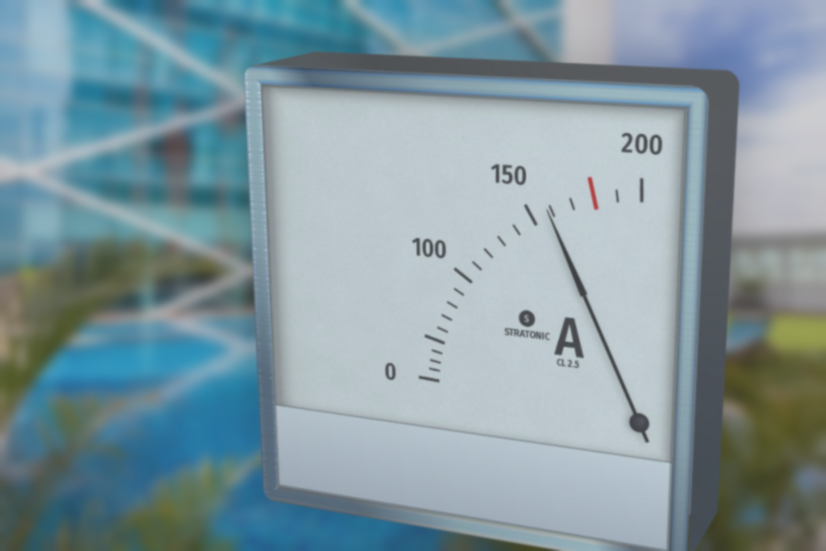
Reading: value=160 unit=A
